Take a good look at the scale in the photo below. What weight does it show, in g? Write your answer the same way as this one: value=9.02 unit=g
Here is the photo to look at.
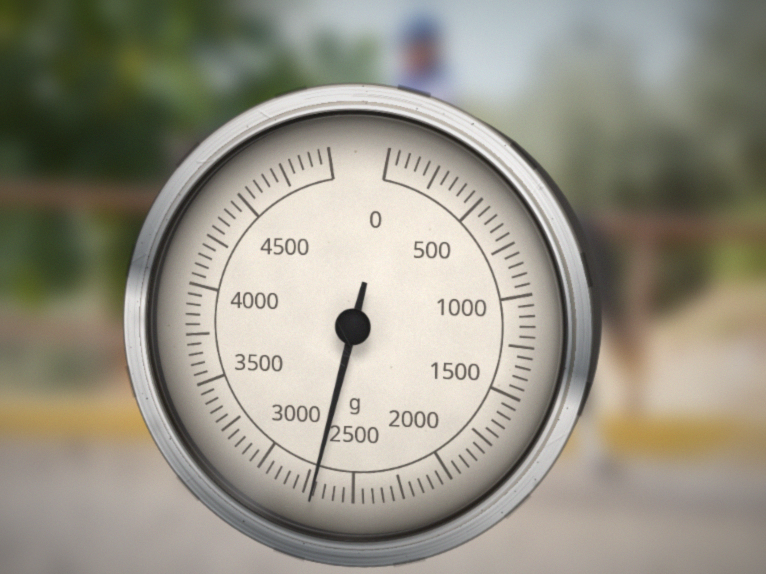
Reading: value=2700 unit=g
